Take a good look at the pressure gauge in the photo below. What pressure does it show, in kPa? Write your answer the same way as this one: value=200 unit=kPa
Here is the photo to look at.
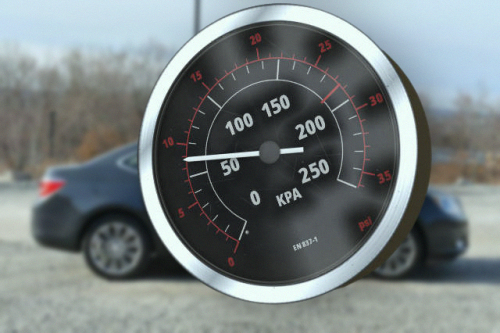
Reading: value=60 unit=kPa
